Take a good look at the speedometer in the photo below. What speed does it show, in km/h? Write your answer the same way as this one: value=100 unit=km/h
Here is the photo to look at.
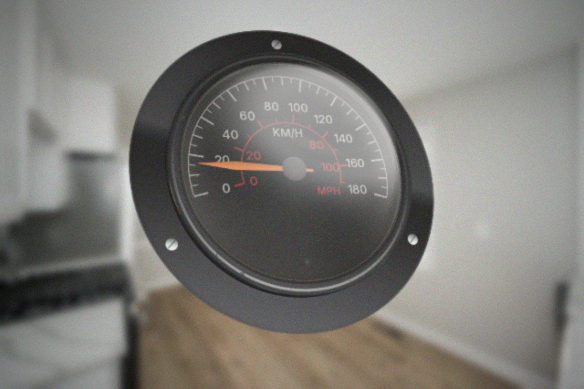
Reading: value=15 unit=km/h
